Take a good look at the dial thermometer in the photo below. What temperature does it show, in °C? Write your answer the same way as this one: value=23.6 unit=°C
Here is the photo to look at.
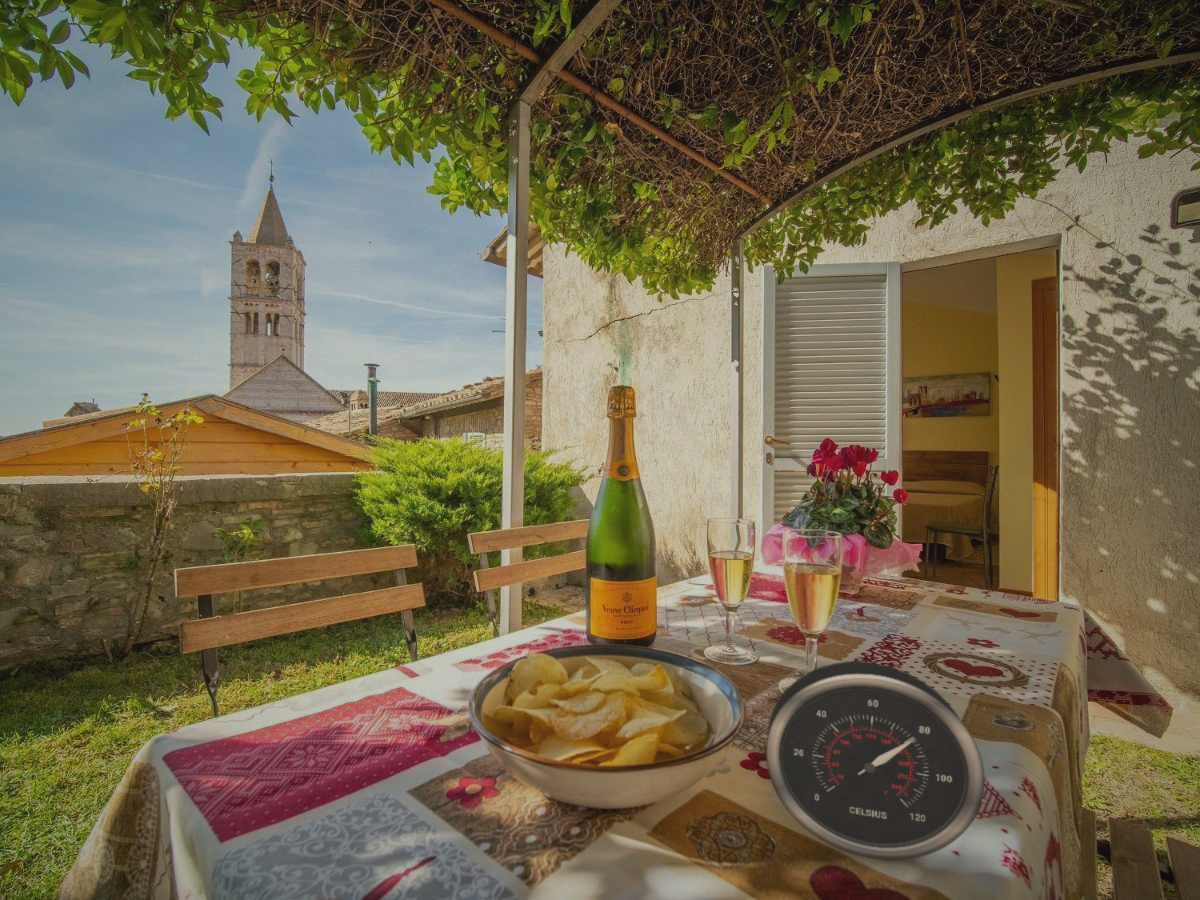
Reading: value=80 unit=°C
